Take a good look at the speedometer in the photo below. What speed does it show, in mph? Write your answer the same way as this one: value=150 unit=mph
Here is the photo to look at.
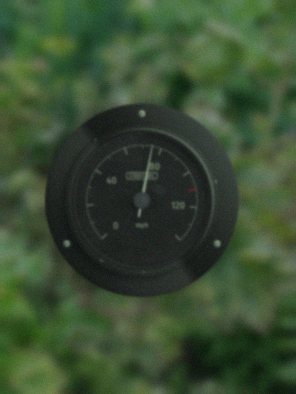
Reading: value=75 unit=mph
